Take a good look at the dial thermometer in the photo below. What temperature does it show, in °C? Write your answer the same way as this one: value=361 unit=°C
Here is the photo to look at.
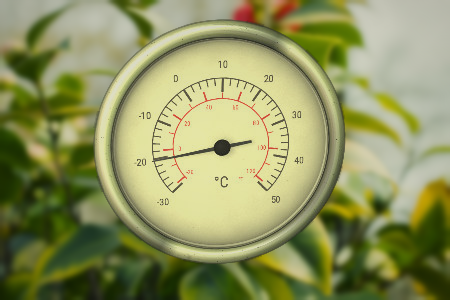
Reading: value=-20 unit=°C
